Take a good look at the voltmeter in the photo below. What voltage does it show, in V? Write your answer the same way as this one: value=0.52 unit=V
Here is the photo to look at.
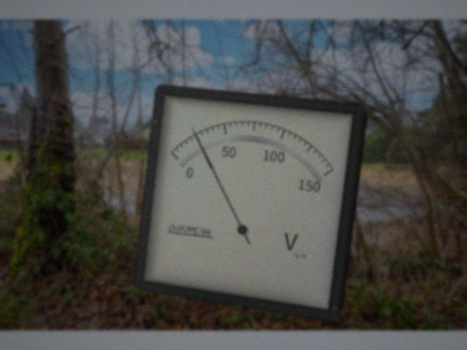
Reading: value=25 unit=V
